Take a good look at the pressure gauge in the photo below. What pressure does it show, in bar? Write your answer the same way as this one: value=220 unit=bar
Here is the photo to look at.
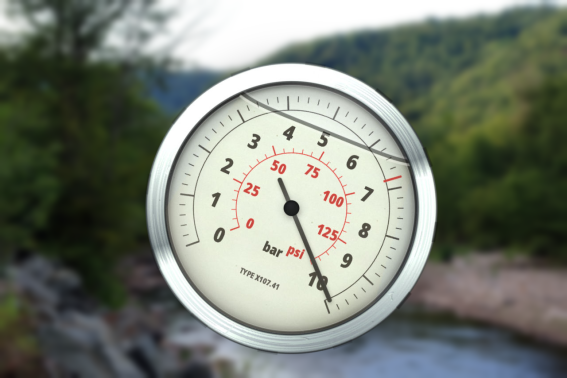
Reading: value=9.9 unit=bar
